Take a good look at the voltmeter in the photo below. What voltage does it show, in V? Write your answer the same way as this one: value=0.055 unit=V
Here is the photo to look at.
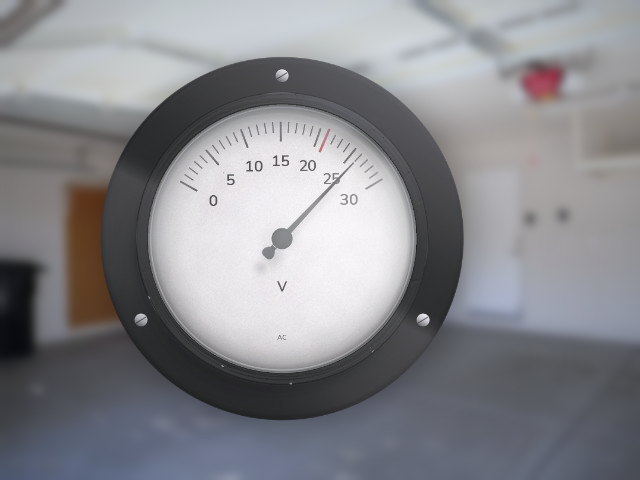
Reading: value=26 unit=V
